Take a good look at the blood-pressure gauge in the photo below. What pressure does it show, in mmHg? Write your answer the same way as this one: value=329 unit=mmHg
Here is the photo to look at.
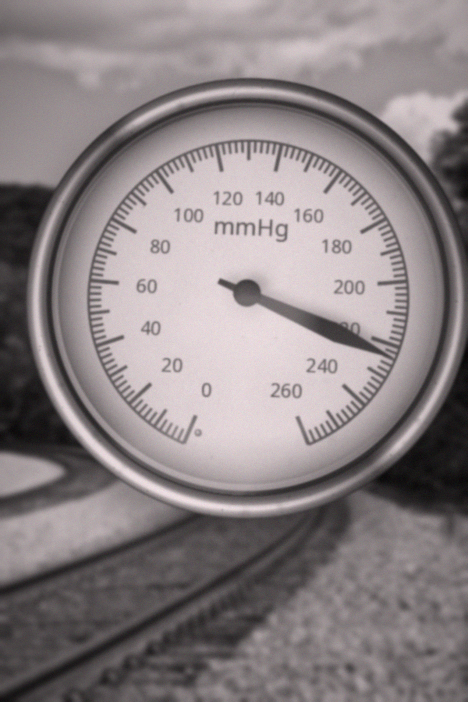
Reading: value=224 unit=mmHg
